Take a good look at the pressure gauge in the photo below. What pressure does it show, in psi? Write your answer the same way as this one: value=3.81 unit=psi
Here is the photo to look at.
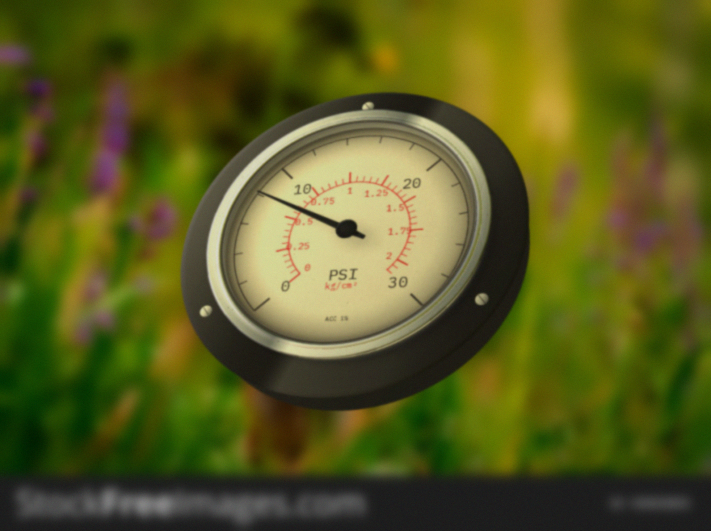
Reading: value=8 unit=psi
